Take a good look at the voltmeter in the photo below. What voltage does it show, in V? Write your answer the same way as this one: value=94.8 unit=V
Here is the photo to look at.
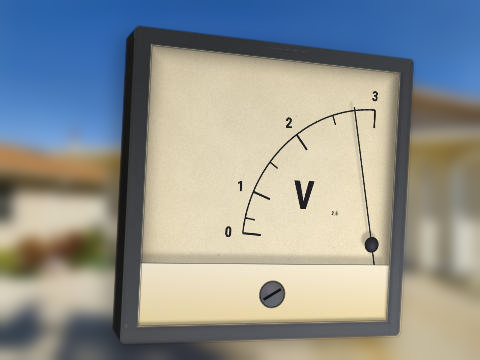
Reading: value=2.75 unit=V
